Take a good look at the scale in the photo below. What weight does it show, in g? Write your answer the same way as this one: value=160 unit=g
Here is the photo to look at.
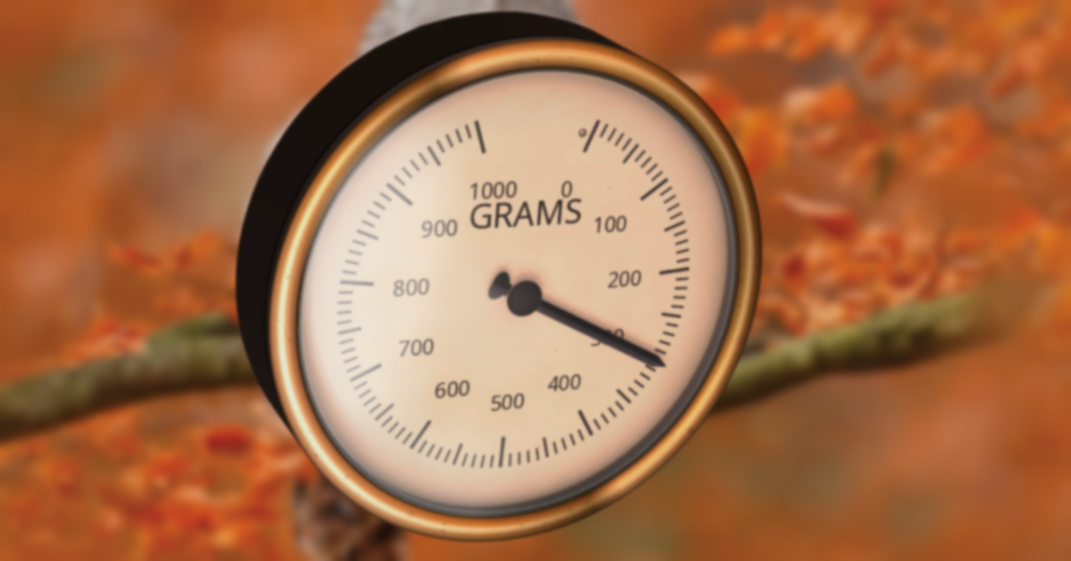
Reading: value=300 unit=g
